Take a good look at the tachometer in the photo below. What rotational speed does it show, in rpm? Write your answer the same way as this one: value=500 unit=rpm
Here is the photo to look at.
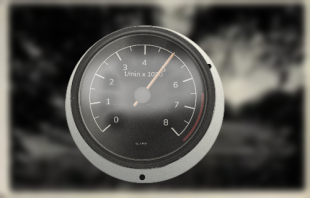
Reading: value=5000 unit=rpm
